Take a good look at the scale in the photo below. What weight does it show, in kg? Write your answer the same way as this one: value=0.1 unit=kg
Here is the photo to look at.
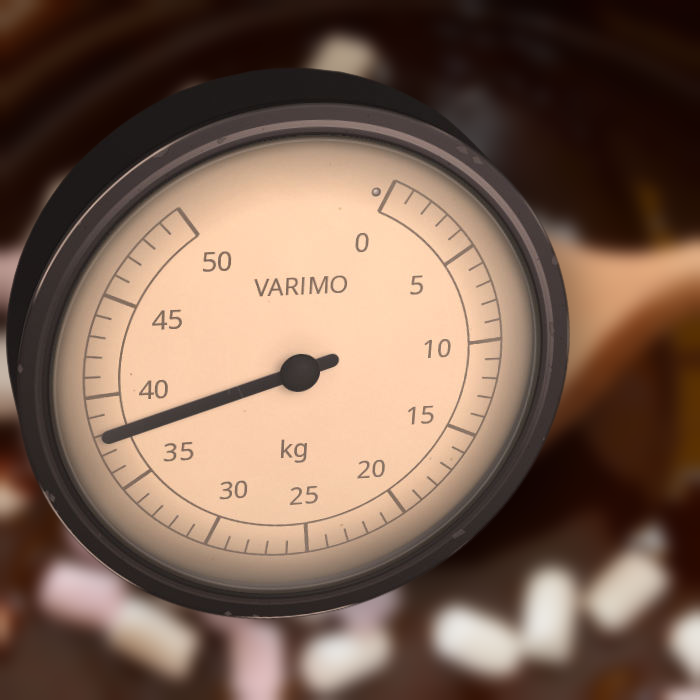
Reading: value=38 unit=kg
